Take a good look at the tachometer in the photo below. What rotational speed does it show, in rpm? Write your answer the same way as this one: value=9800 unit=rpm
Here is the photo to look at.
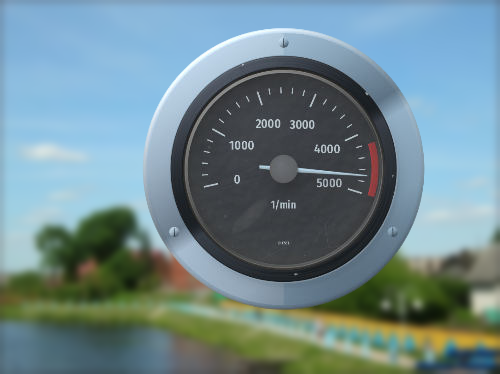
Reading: value=4700 unit=rpm
